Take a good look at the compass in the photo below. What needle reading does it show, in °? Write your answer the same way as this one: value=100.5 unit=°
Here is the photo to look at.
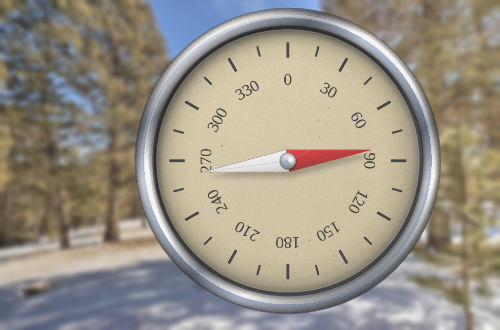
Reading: value=82.5 unit=°
